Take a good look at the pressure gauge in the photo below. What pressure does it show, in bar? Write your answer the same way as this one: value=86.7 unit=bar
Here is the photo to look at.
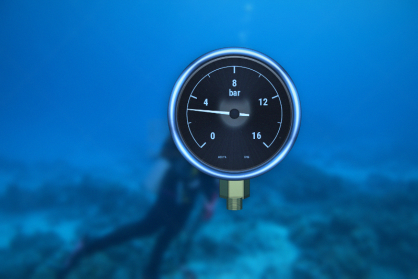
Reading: value=3 unit=bar
